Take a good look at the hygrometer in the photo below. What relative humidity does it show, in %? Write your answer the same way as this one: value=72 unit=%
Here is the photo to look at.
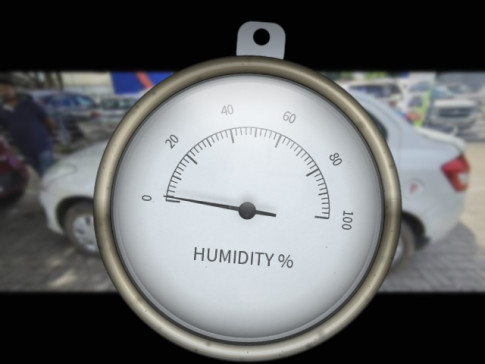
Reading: value=2 unit=%
